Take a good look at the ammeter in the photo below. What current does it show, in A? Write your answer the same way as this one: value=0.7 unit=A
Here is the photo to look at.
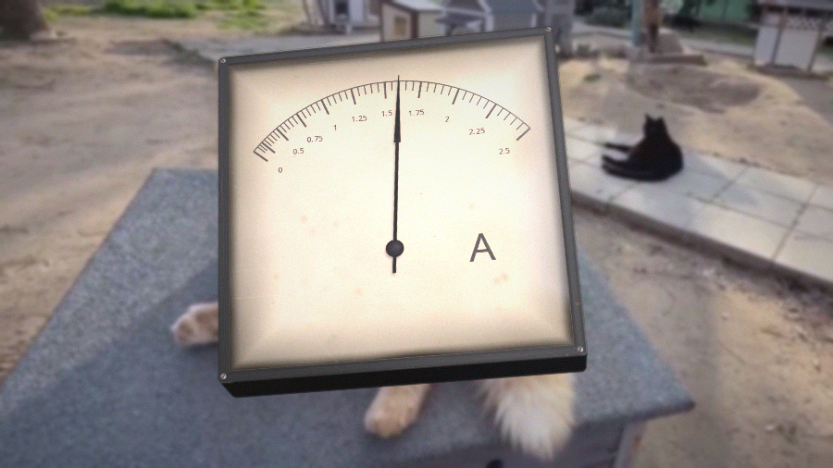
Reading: value=1.6 unit=A
